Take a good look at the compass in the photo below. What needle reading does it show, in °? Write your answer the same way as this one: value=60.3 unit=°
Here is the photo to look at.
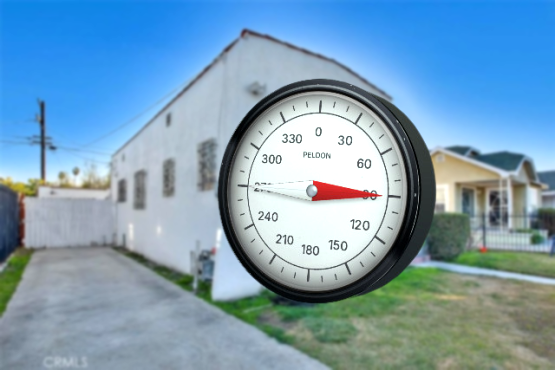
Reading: value=90 unit=°
